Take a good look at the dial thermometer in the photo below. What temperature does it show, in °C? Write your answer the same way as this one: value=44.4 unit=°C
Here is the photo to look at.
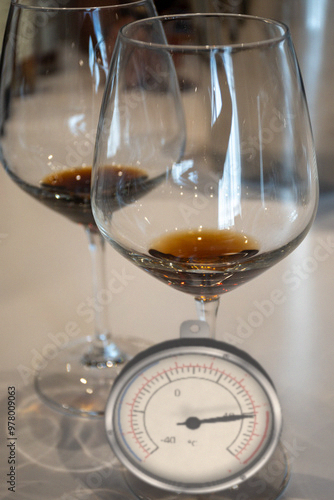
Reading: value=40 unit=°C
